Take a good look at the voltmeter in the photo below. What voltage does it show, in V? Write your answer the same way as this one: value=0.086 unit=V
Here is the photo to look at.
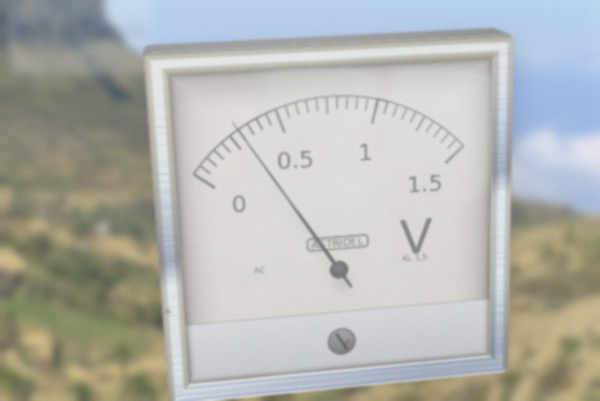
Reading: value=0.3 unit=V
